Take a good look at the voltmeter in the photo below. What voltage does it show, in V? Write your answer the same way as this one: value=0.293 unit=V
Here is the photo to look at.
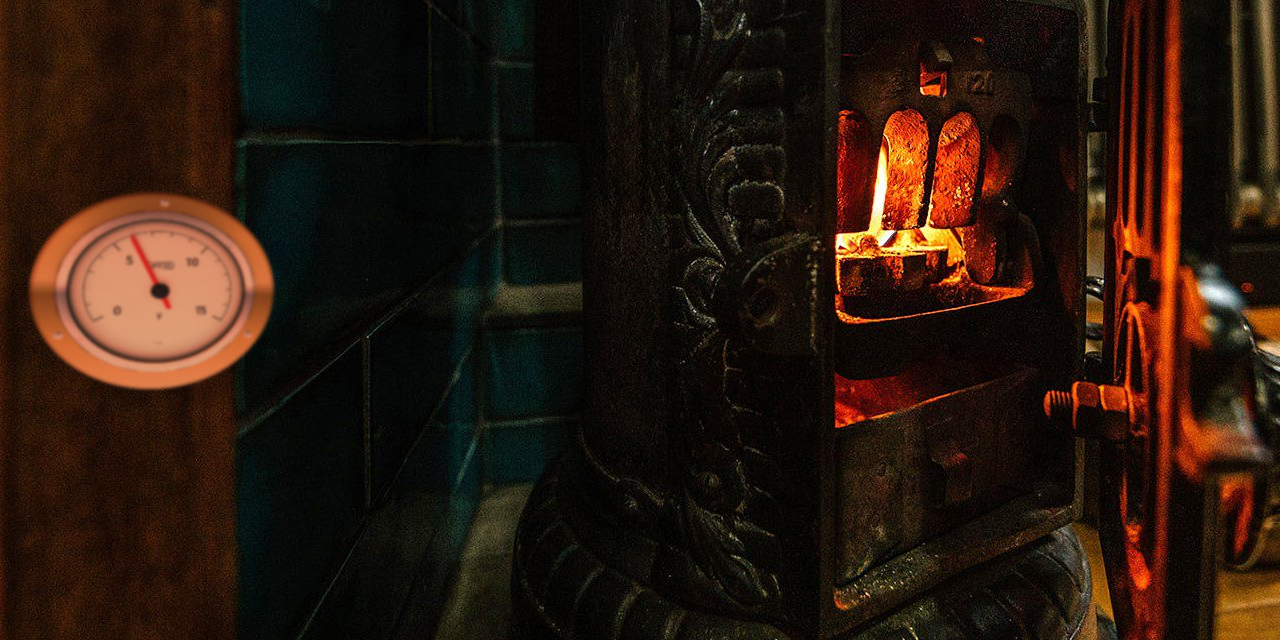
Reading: value=6 unit=V
